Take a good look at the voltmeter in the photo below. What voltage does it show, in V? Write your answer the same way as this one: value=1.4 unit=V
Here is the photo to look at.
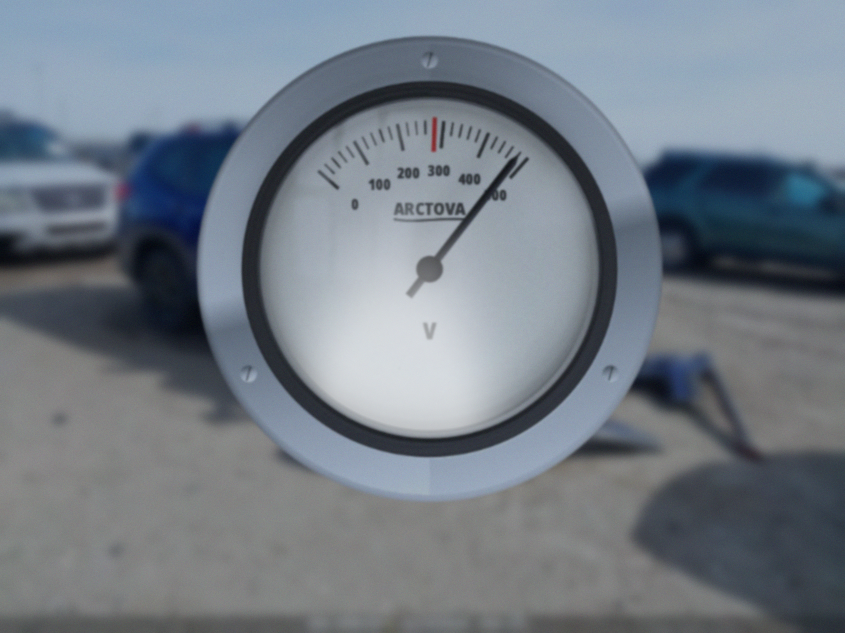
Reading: value=480 unit=V
